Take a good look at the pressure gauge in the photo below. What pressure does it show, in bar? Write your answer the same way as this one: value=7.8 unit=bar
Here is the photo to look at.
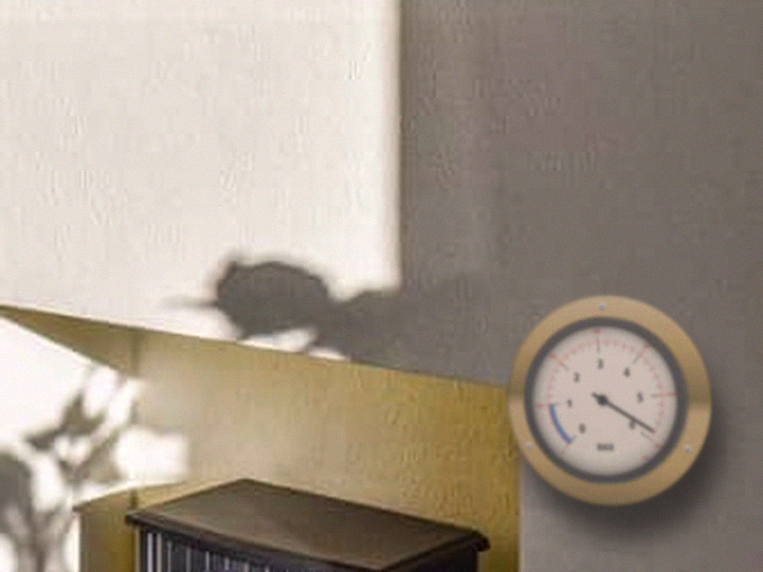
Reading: value=5.8 unit=bar
